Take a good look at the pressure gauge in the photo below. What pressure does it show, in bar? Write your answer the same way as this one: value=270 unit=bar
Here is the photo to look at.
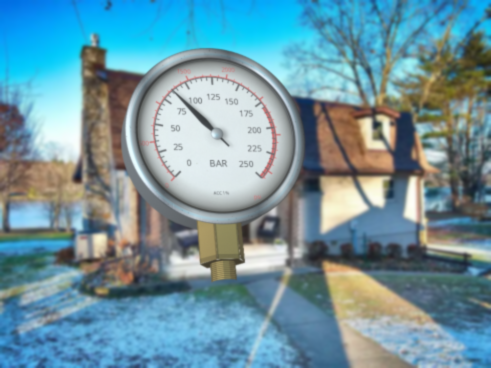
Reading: value=85 unit=bar
